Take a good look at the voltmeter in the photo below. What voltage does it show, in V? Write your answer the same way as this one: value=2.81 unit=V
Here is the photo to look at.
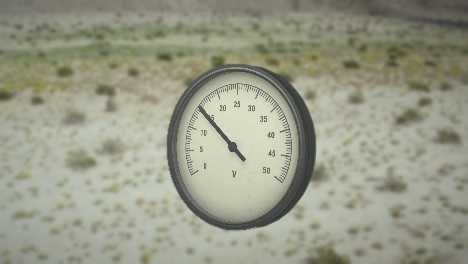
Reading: value=15 unit=V
